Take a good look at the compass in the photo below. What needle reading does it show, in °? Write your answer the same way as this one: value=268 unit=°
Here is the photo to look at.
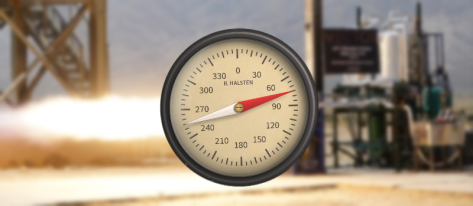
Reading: value=75 unit=°
